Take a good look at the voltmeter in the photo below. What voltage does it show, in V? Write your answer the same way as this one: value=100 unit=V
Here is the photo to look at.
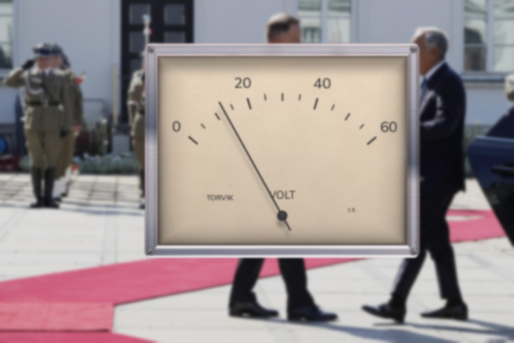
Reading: value=12.5 unit=V
